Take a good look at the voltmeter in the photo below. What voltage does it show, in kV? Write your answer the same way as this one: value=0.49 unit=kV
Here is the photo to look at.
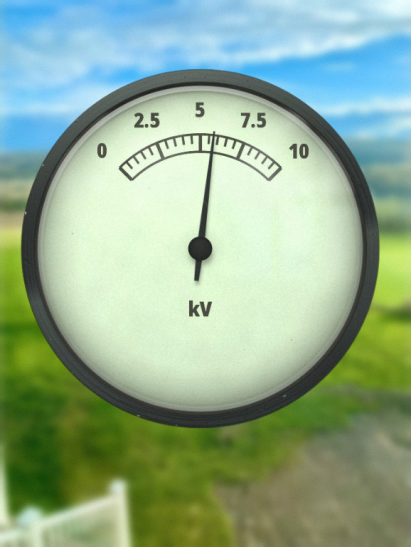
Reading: value=5.75 unit=kV
